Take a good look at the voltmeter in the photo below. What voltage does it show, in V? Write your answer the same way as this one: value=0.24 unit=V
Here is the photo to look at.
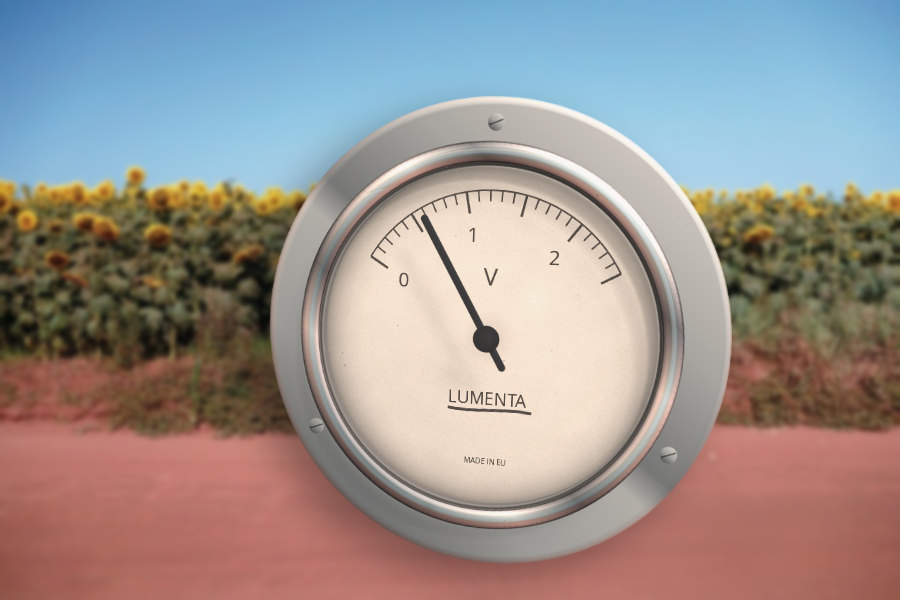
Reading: value=0.6 unit=V
